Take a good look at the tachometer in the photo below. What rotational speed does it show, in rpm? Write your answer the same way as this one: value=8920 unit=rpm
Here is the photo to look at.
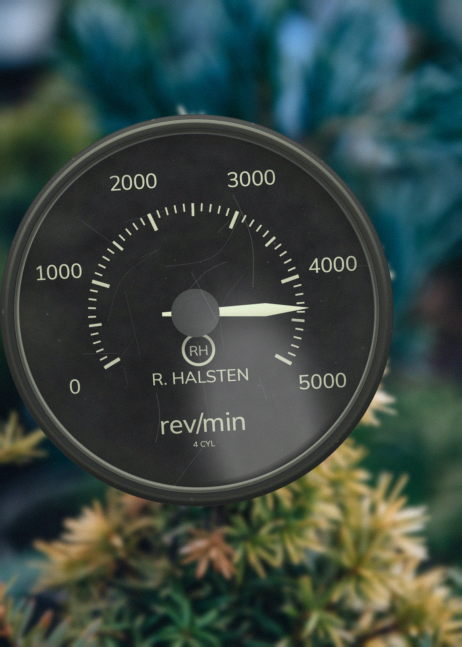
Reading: value=4350 unit=rpm
